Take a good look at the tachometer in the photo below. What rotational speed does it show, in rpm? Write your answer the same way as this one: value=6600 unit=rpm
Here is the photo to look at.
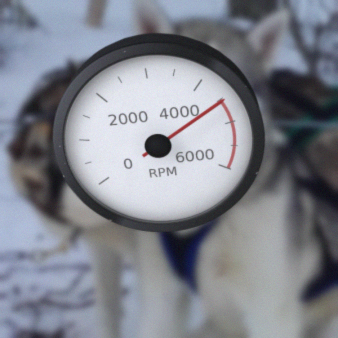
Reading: value=4500 unit=rpm
